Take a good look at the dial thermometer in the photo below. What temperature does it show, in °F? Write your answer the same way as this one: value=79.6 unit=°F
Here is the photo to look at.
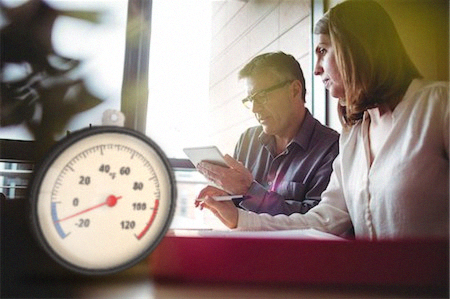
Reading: value=-10 unit=°F
